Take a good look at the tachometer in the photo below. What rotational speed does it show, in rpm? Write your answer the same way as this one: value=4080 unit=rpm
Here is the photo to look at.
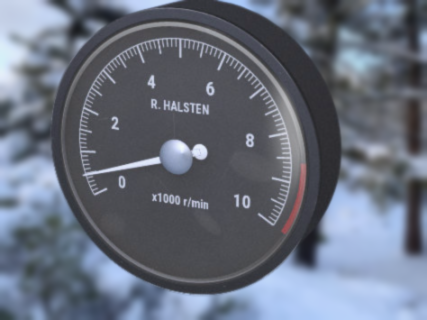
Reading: value=500 unit=rpm
